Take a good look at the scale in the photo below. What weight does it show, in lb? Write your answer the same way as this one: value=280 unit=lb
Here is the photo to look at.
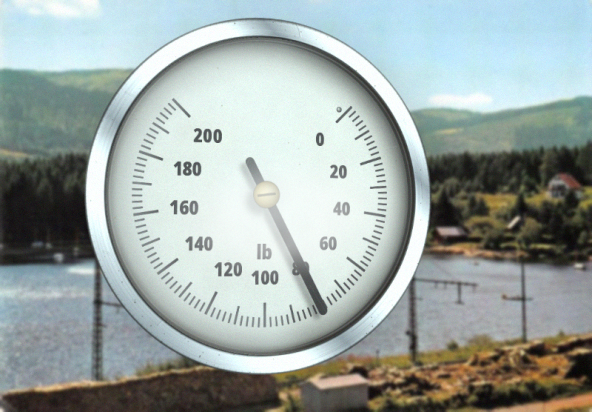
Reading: value=80 unit=lb
